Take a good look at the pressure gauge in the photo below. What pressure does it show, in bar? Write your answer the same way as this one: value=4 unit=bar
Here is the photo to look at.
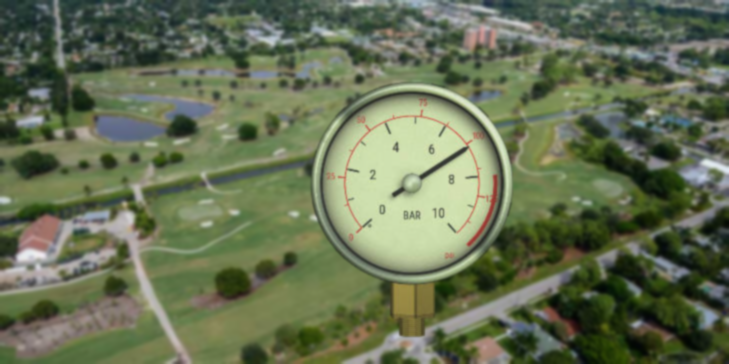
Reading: value=7 unit=bar
